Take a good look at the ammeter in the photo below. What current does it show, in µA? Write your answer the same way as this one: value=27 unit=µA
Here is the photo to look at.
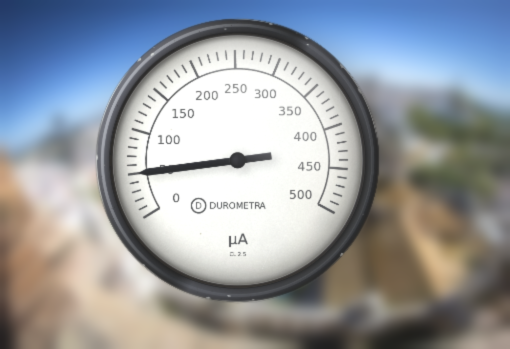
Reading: value=50 unit=µA
